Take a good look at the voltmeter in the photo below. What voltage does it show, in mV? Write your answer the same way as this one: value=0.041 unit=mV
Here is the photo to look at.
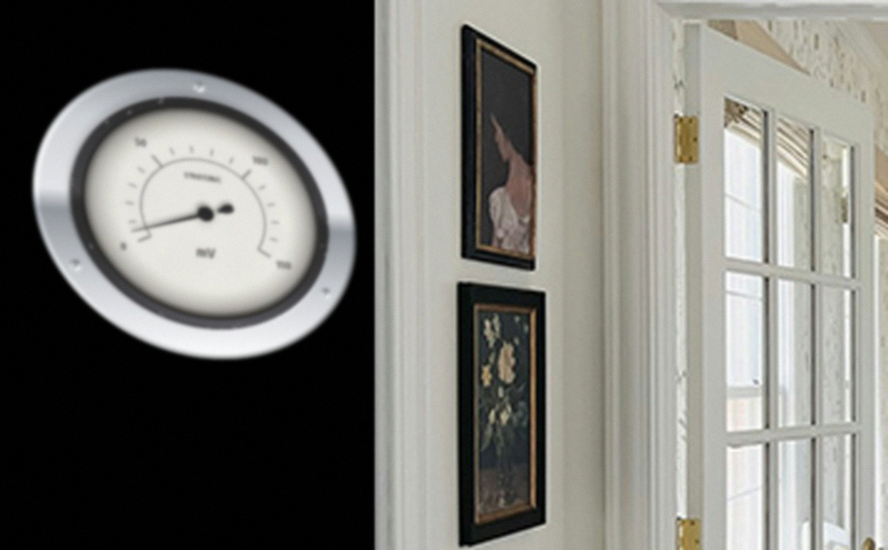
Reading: value=5 unit=mV
